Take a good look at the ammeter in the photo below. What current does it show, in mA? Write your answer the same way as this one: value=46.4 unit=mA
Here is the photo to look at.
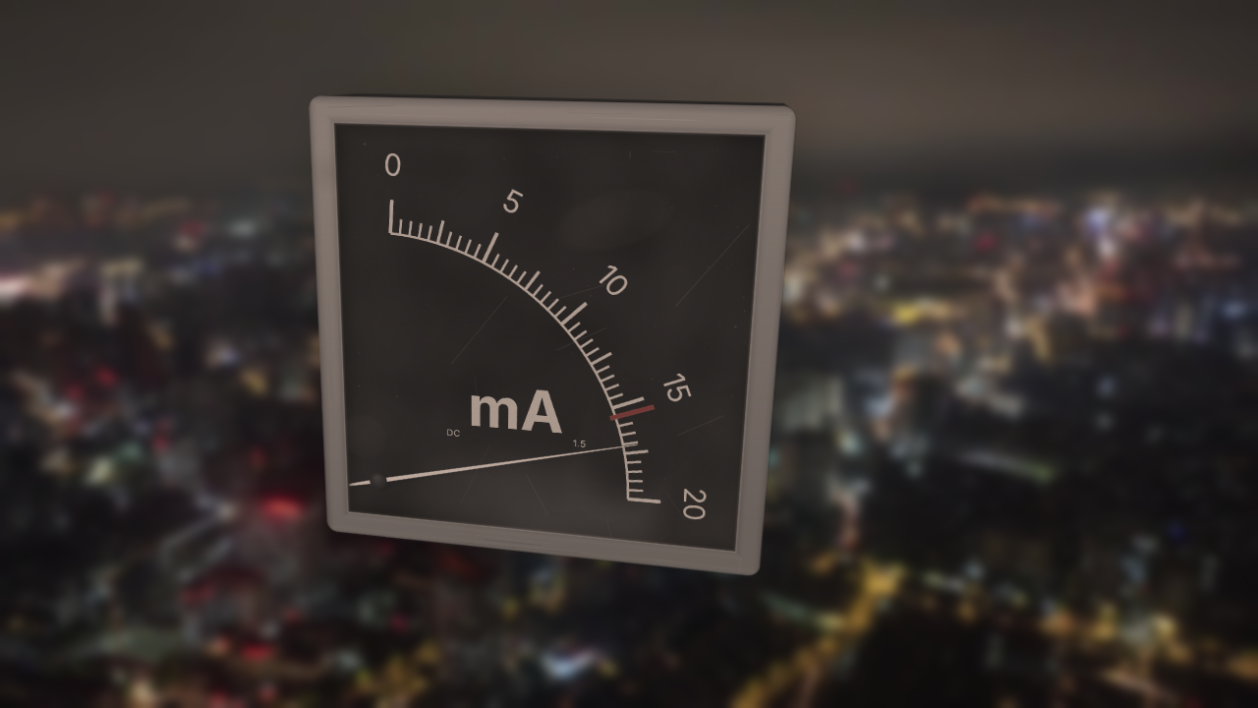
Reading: value=17 unit=mA
